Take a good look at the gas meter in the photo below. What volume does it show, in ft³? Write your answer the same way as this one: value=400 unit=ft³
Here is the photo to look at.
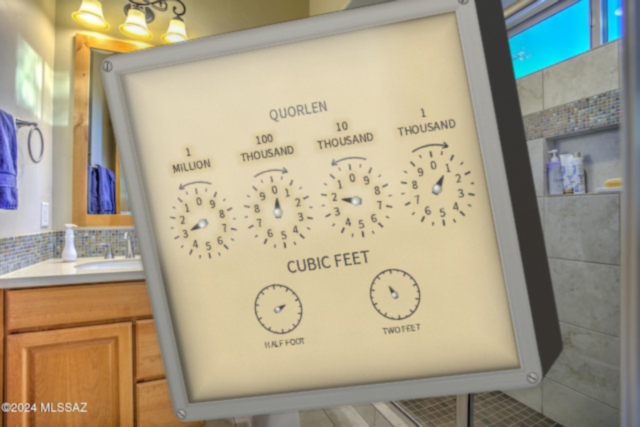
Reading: value=302100 unit=ft³
